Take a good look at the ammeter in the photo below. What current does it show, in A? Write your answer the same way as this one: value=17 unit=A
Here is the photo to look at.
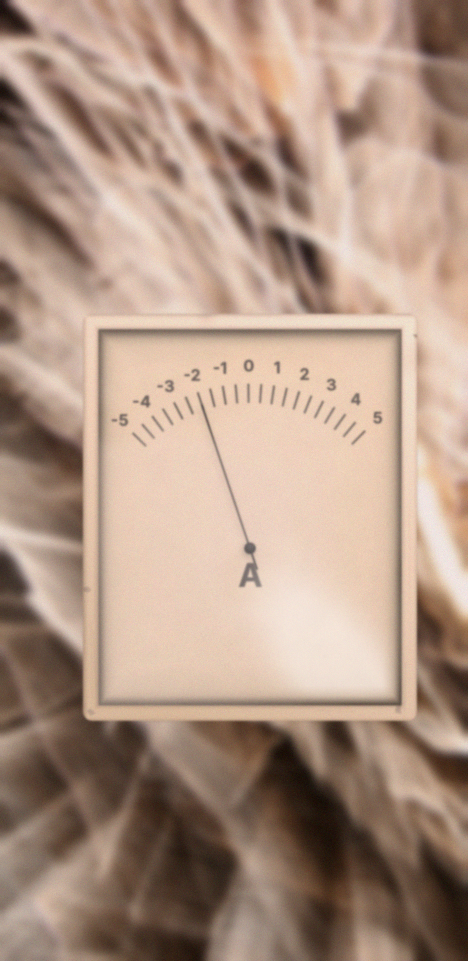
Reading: value=-2 unit=A
